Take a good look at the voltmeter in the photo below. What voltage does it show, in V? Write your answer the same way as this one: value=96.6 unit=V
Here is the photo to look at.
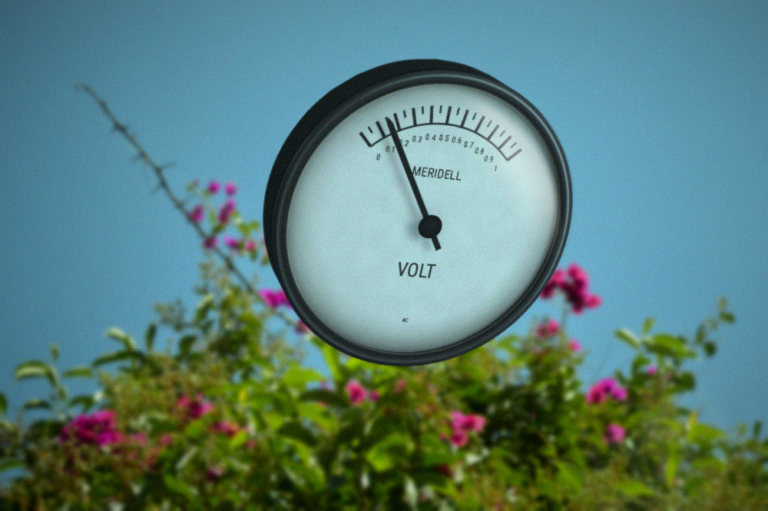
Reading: value=0.15 unit=V
